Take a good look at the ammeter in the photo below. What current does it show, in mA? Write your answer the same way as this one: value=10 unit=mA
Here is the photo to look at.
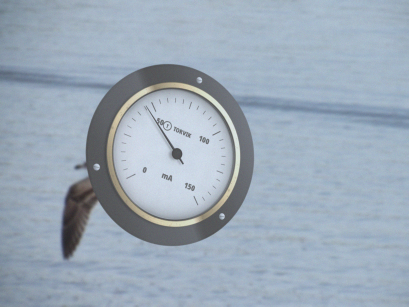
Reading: value=45 unit=mA
